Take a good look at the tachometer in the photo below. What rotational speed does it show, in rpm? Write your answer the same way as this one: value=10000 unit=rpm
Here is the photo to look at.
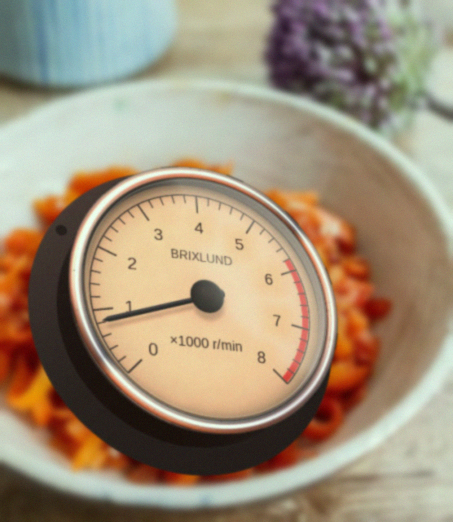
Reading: value=800 unit=rpm
